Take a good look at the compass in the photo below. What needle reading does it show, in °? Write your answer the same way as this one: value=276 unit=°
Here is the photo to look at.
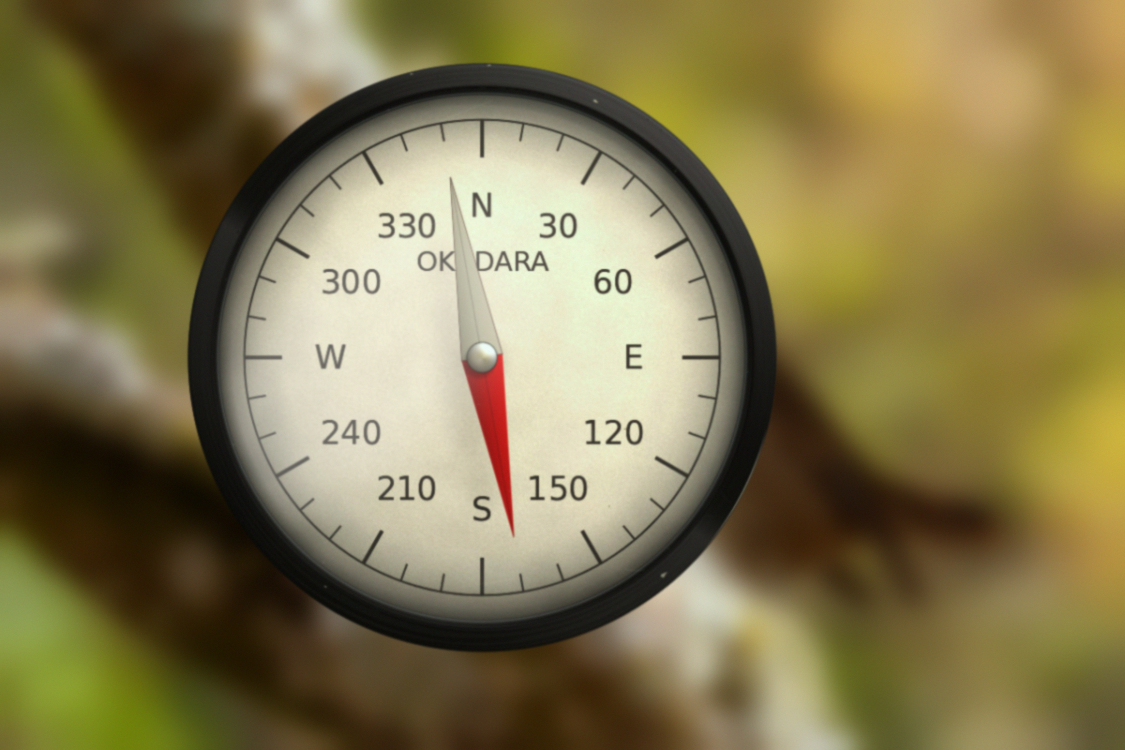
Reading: value=170 unit=°
